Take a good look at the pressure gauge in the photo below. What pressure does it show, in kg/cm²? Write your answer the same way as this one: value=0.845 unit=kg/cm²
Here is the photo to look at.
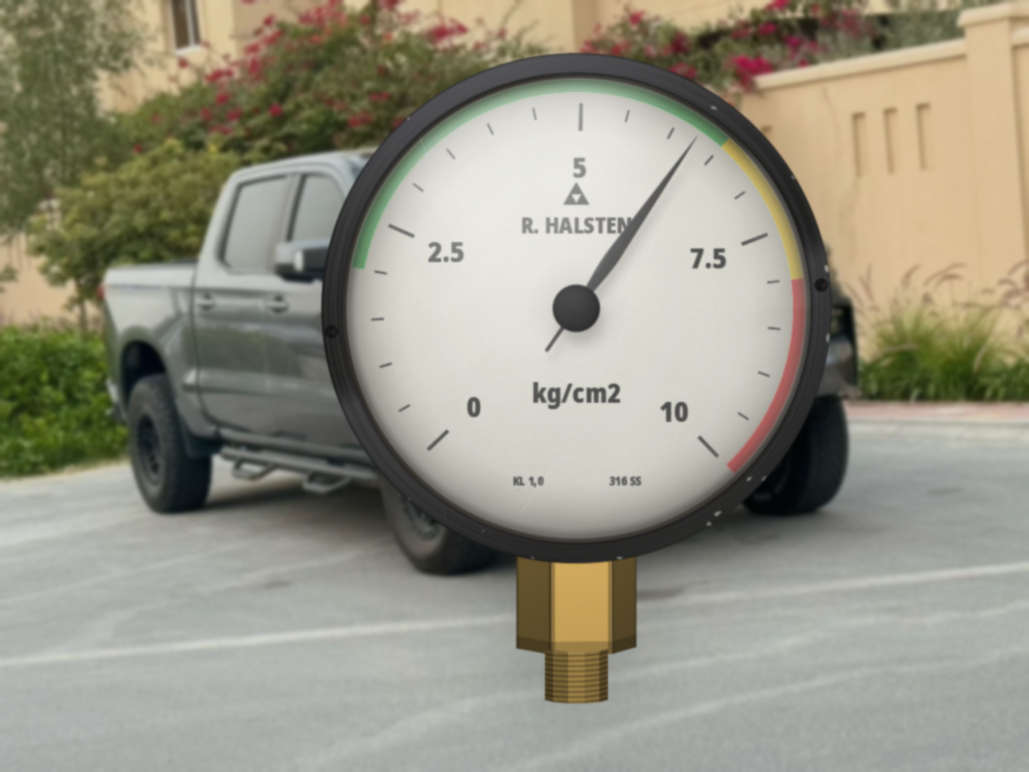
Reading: value=6.25 unit=kg/cm²
